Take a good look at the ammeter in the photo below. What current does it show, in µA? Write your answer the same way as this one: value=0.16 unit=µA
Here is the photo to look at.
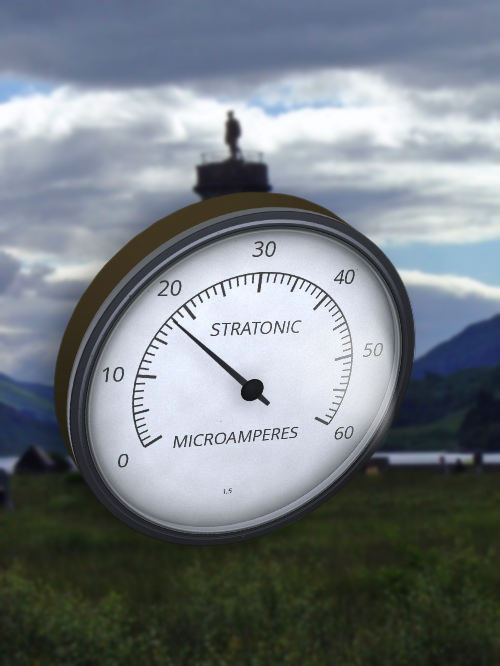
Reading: value=18 unit=µA
